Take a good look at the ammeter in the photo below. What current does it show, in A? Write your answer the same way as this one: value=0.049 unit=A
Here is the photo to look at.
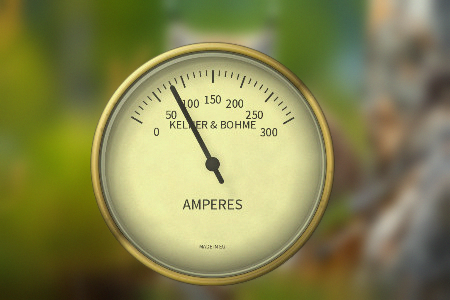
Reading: value=80 unit=A
